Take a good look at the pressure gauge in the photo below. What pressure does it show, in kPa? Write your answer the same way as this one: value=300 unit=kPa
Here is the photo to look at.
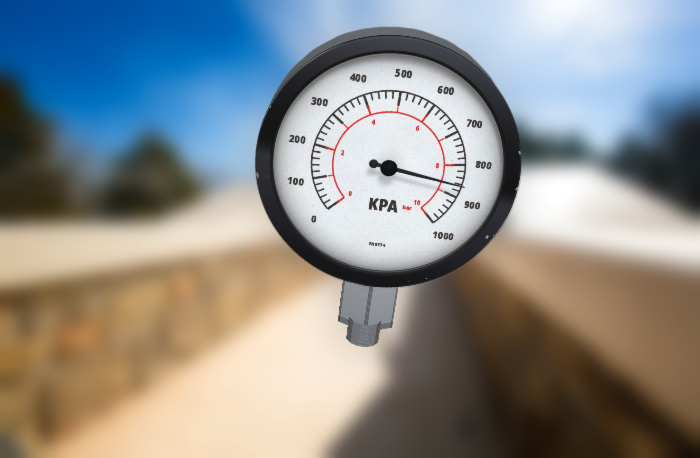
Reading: value=860 unit=kPa
